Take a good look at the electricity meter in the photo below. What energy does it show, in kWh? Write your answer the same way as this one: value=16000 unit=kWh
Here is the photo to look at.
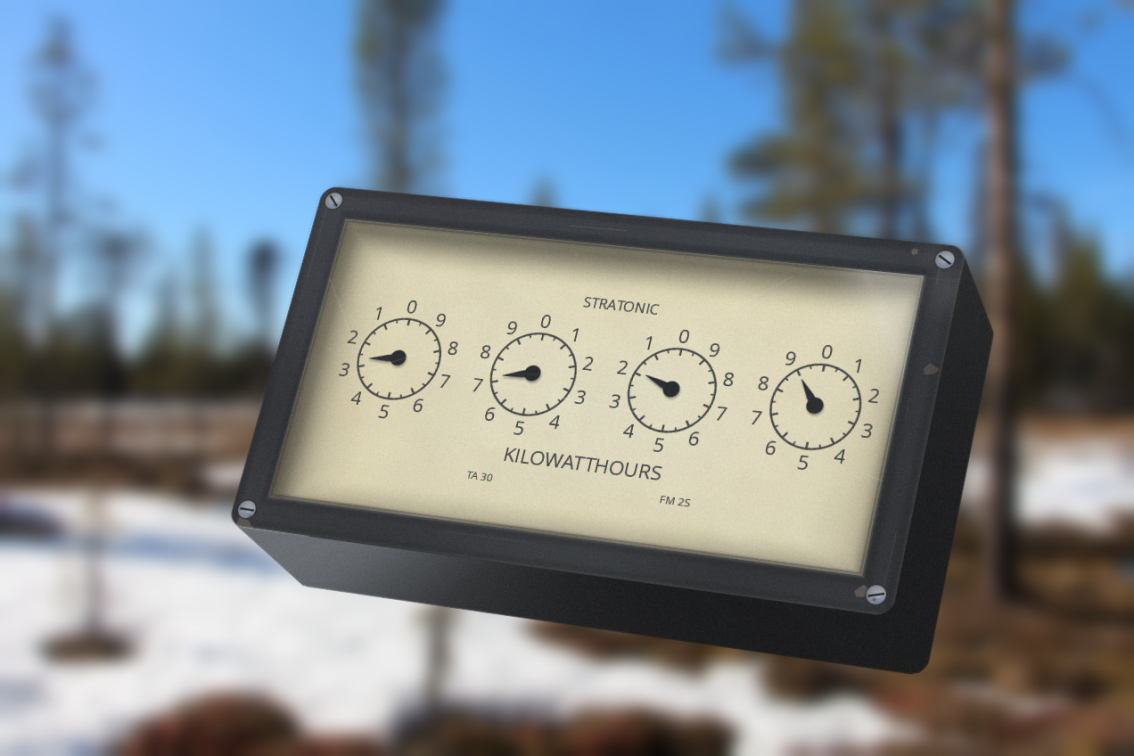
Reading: value=2719 unit=kWh
